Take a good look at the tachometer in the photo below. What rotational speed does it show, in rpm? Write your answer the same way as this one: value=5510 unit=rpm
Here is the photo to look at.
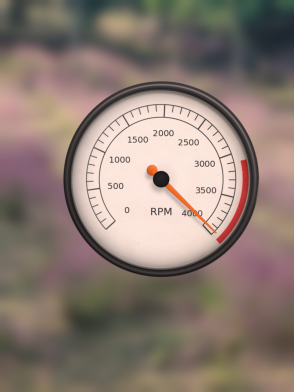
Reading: value=3950 unit=rpm
